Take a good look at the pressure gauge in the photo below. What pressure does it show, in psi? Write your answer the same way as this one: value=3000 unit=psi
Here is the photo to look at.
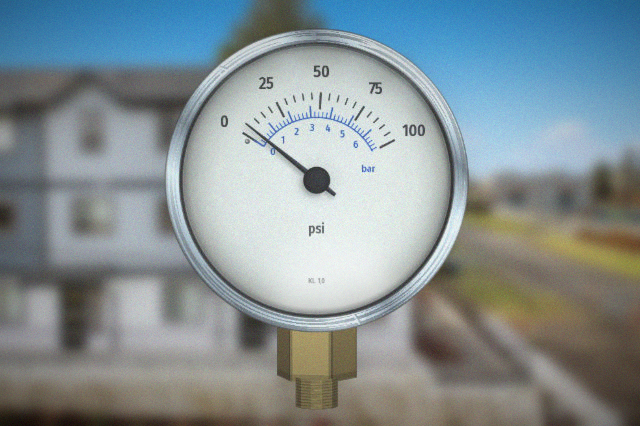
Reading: value=5 unit=psi
